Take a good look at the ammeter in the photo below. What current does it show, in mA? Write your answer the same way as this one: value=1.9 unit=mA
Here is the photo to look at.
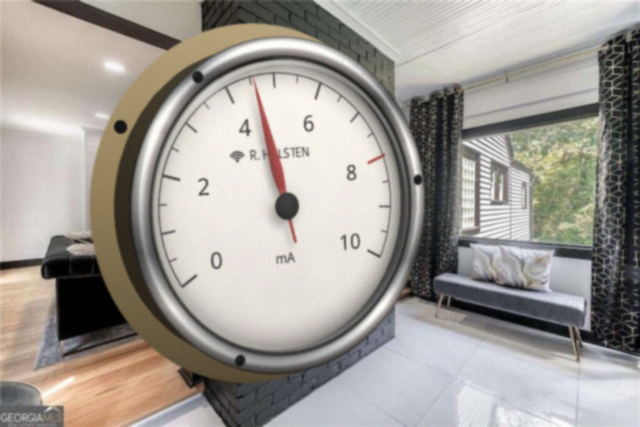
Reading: value=4.5 unit=mA
